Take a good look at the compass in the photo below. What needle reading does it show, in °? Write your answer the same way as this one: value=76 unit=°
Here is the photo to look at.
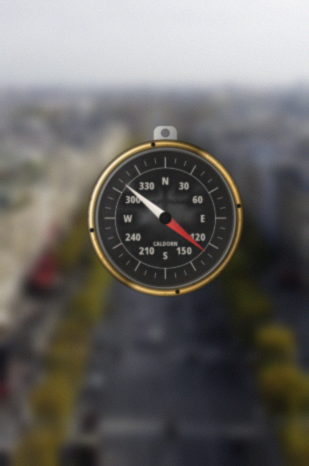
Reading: value=130 unit=°
